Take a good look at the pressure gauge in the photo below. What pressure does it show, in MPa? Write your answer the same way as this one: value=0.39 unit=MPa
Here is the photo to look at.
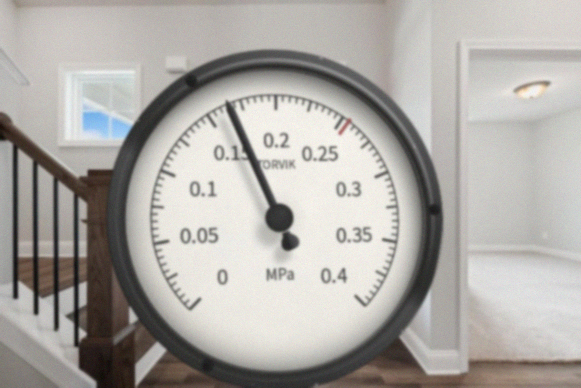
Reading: value=0.165 unit=MPa
